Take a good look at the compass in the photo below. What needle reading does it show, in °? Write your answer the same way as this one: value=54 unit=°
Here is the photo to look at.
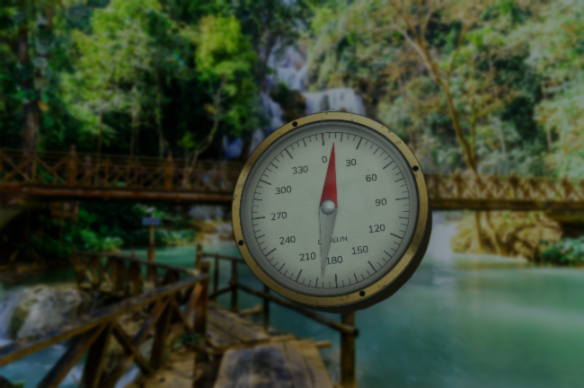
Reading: value=10 unit=°
